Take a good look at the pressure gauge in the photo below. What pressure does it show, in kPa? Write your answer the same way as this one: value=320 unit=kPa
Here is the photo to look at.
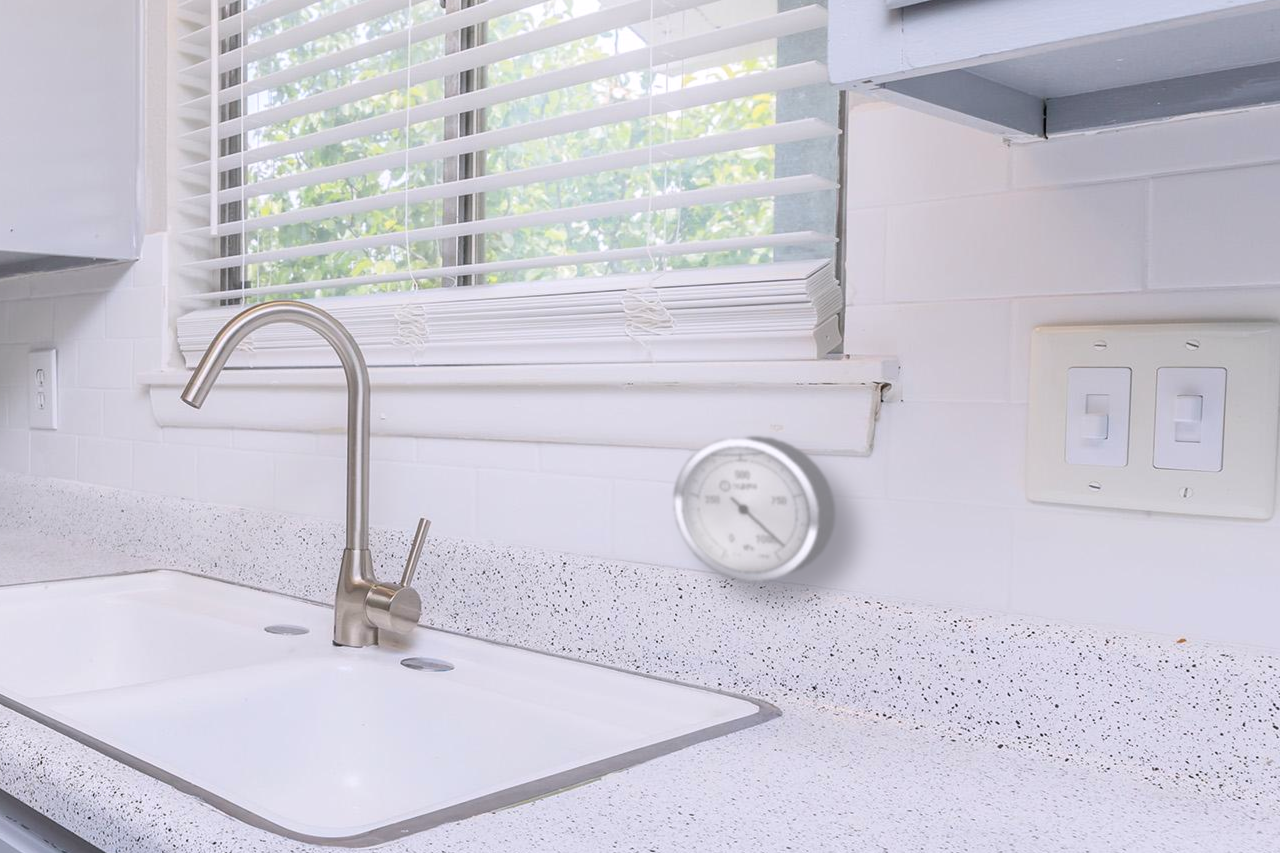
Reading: value=950 unit=kPa
